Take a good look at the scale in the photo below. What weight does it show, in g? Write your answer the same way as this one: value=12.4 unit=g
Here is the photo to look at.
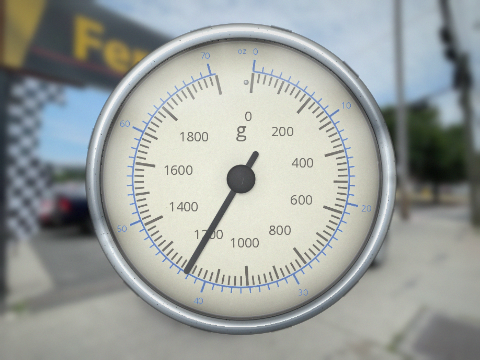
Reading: value=1200 unit=g
